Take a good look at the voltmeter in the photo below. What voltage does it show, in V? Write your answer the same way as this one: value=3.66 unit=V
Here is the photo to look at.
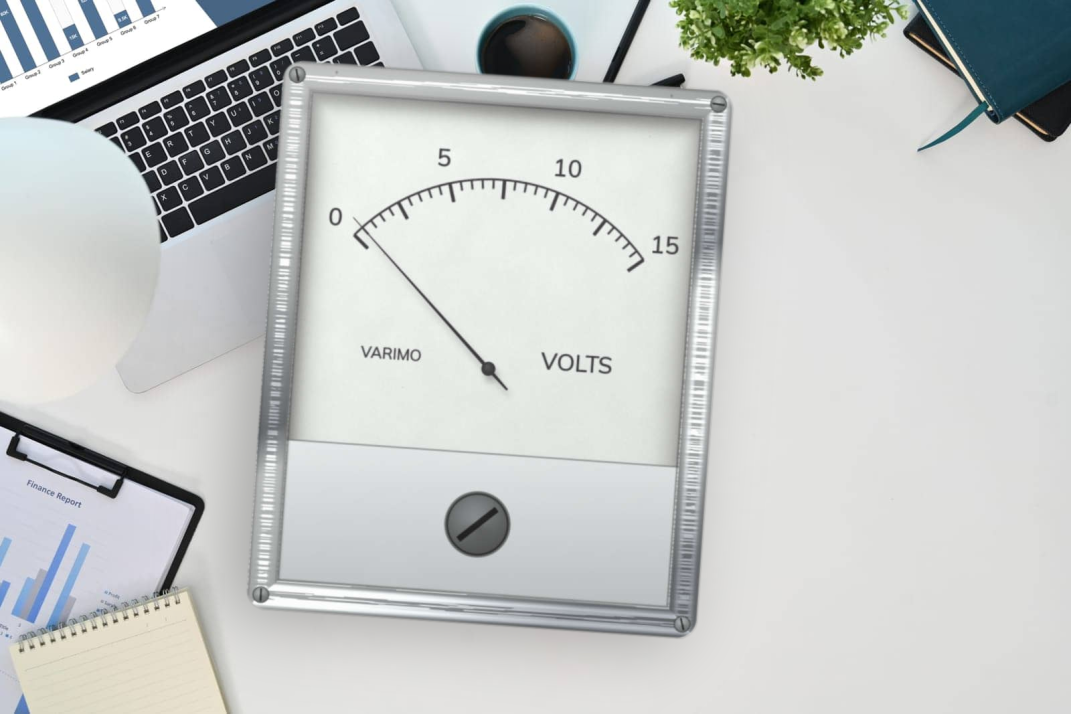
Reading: value=0.5 unit=V
